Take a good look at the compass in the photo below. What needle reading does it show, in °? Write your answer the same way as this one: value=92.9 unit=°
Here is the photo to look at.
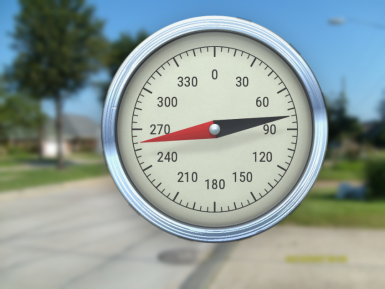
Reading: value=260 unit=°
